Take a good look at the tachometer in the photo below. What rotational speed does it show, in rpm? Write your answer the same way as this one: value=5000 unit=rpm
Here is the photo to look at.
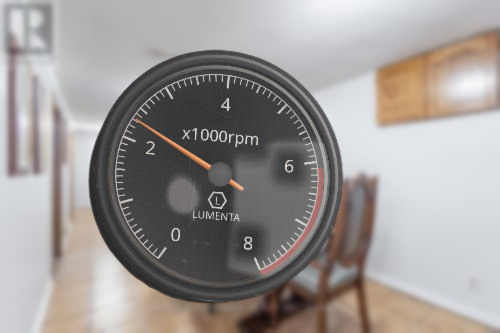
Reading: value=2300 unit=rpm
